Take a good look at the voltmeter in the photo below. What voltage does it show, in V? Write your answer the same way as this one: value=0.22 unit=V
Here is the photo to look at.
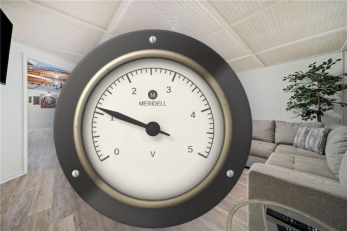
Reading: value=1.1 unit=V
